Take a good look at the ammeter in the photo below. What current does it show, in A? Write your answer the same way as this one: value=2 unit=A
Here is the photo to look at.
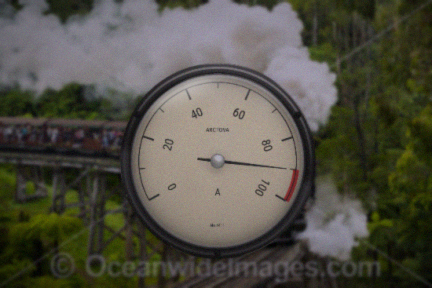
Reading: value=90 unit=A
